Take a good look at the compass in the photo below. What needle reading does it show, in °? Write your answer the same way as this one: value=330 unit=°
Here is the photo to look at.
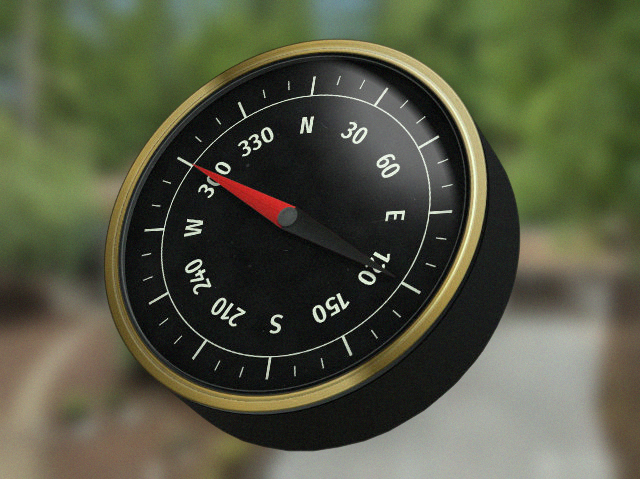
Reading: value=300 unit=°
